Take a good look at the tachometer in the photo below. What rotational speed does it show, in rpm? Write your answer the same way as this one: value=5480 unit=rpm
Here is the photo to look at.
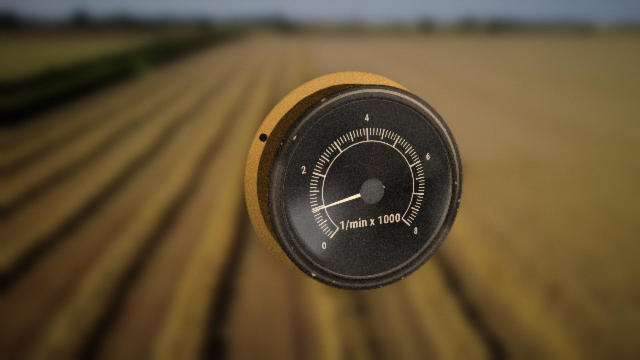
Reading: value=1000 unit=rpm
